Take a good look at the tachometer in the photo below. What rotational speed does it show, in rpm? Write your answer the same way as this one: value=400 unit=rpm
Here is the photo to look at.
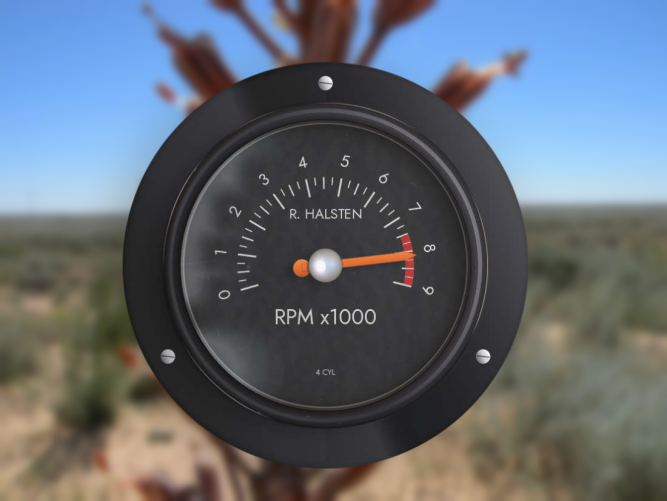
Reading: value=8125 unit=rpm
